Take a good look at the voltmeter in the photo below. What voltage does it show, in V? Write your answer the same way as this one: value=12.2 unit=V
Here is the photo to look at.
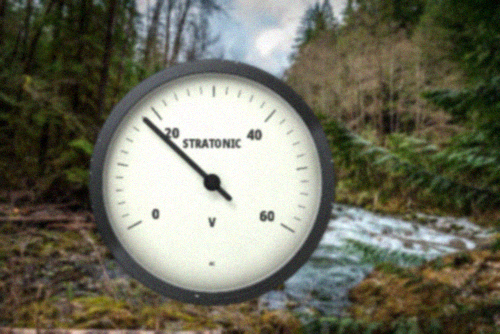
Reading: value=18 unit=V
